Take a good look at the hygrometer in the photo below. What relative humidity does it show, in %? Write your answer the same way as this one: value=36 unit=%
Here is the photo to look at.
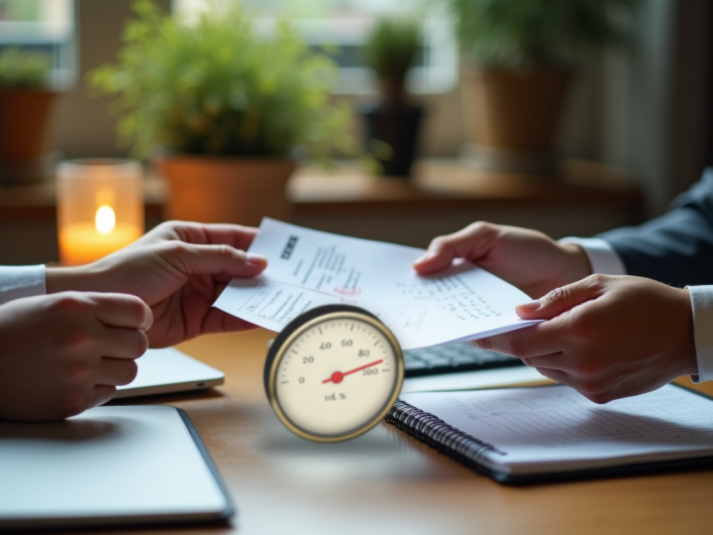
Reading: value=92 unit=%
